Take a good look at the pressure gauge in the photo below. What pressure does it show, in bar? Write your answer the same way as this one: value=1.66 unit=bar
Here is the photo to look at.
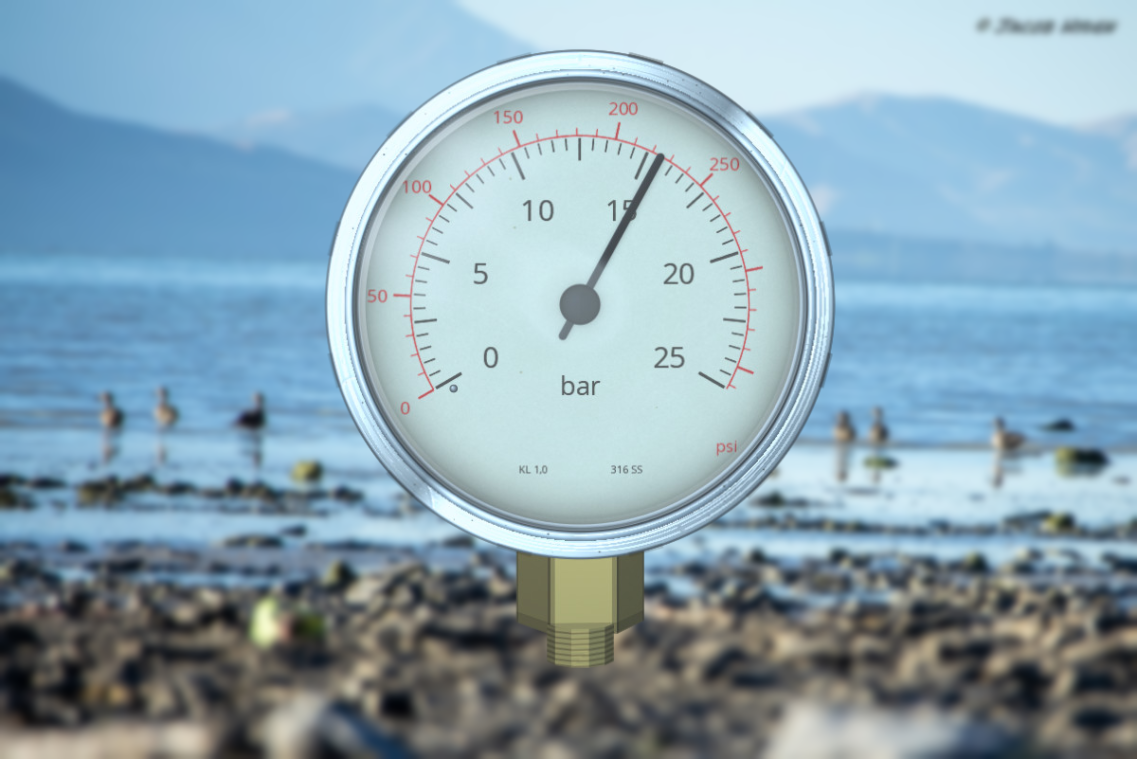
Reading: value=15.5 unit=bar
